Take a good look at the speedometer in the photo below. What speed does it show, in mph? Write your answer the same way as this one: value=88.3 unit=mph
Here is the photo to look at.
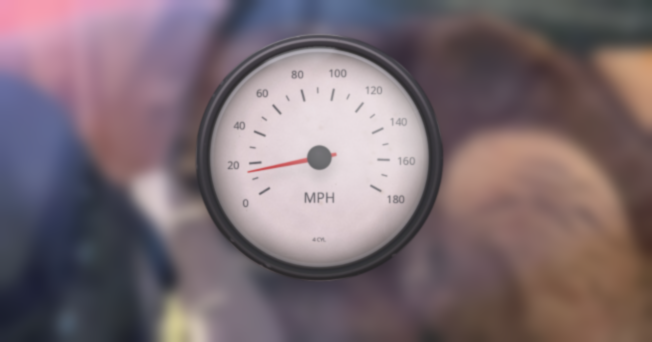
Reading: value=15 unit=mph
